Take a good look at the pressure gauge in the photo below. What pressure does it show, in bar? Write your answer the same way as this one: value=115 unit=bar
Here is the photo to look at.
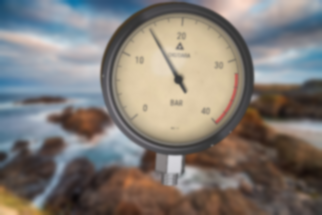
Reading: value=15 unit=bar
